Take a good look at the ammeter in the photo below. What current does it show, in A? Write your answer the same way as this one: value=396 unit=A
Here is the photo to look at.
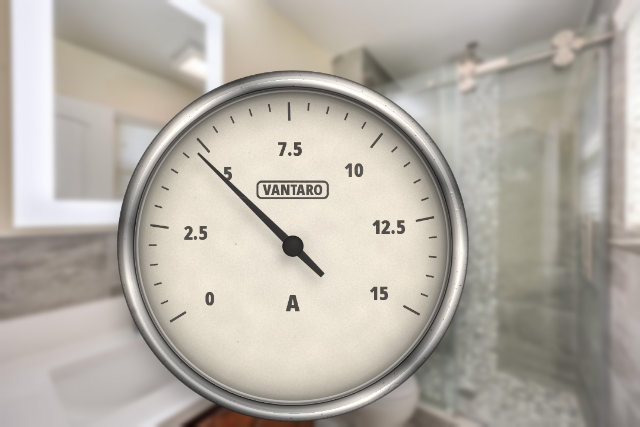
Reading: value=4.75 unit=A
